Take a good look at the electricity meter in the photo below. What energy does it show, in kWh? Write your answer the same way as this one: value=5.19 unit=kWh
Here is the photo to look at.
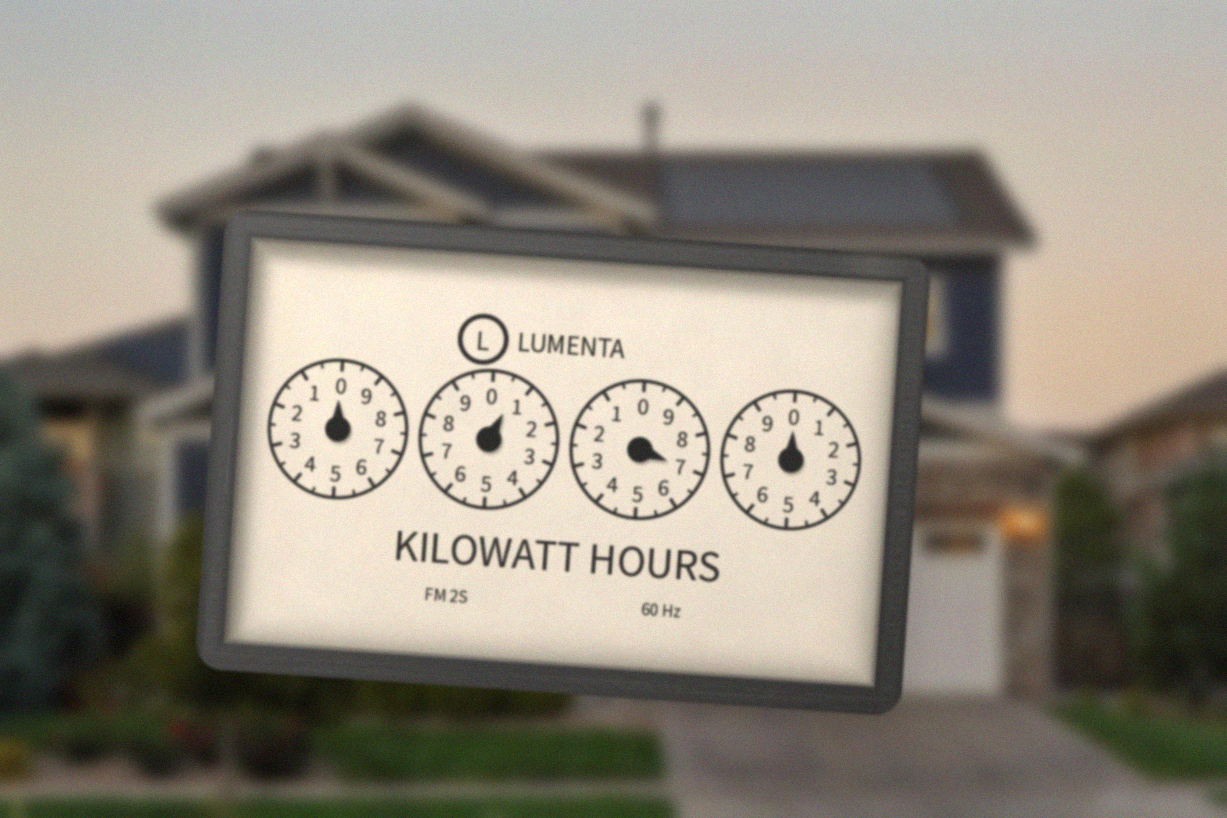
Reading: value=70 unit=kWh
